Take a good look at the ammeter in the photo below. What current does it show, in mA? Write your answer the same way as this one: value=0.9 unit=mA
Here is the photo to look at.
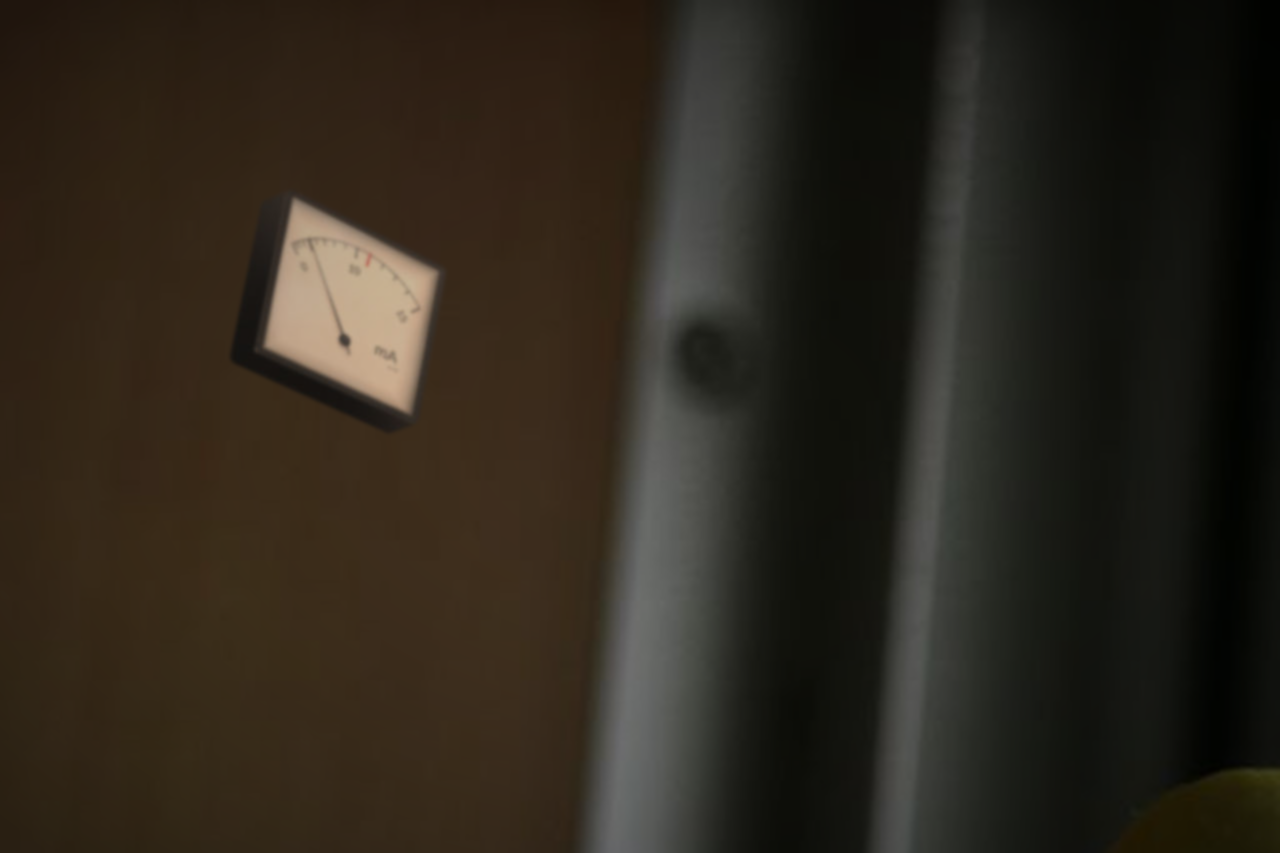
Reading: value=5 unit=mA
